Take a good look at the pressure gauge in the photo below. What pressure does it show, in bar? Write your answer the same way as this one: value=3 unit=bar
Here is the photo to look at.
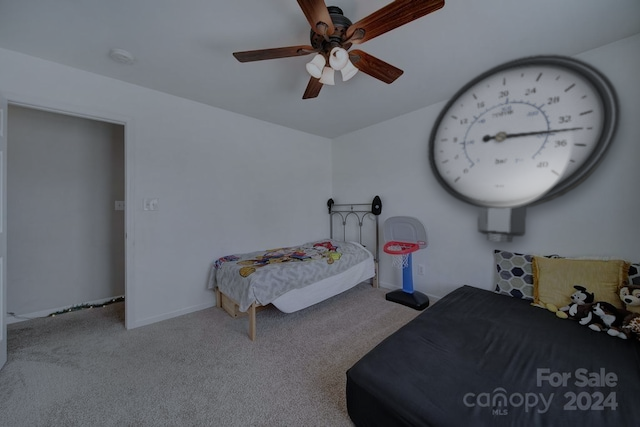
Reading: value=34 unit=bar
